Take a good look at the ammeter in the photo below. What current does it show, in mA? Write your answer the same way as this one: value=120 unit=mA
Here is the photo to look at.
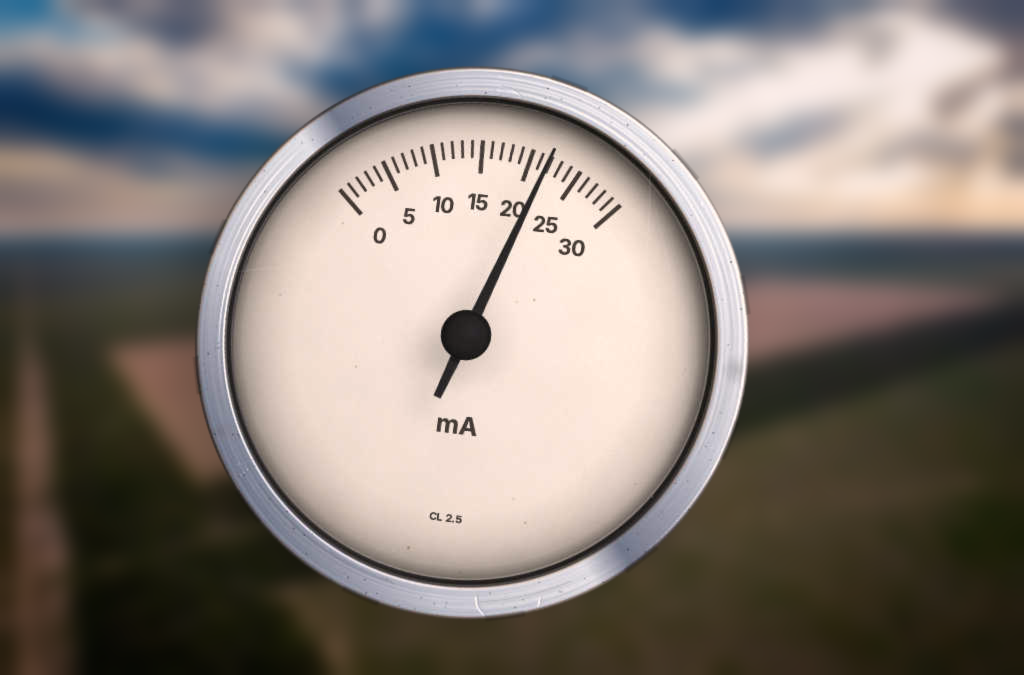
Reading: value=22 unit=mA
